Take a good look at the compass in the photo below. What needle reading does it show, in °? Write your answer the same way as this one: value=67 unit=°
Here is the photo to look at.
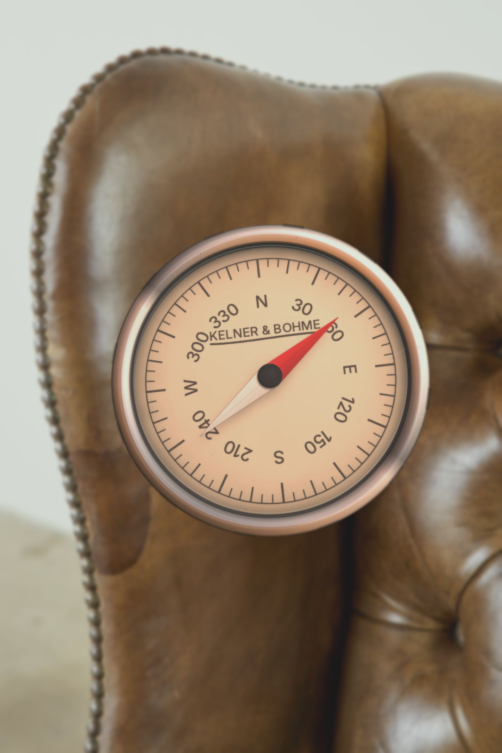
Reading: value=55 unit=°
